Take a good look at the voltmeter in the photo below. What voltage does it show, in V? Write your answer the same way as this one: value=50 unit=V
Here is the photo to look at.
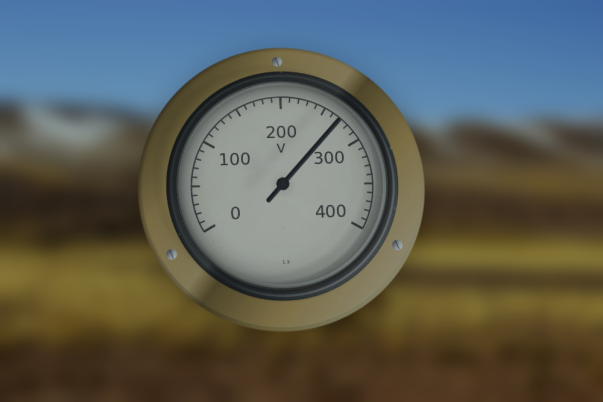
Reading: value=270 unit=V
